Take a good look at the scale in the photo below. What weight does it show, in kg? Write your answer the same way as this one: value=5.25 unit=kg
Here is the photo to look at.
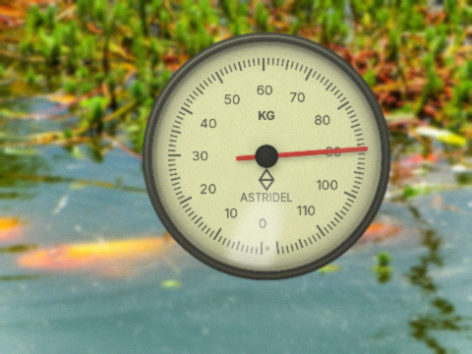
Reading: value=90 unit=kg
